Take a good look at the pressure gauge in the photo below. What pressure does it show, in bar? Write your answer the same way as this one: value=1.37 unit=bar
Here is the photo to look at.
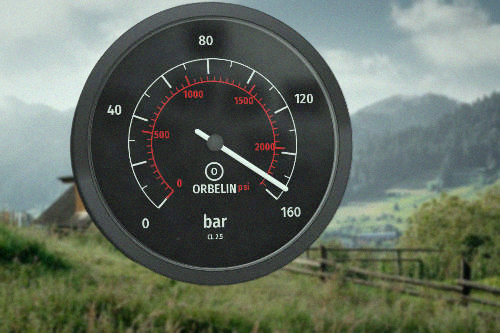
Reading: value=155 unit=bar
